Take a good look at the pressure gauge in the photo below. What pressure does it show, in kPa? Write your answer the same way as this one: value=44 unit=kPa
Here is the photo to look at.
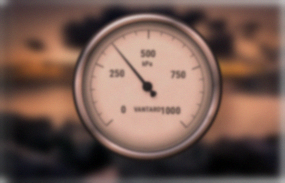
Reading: value=350 unit=kPa
